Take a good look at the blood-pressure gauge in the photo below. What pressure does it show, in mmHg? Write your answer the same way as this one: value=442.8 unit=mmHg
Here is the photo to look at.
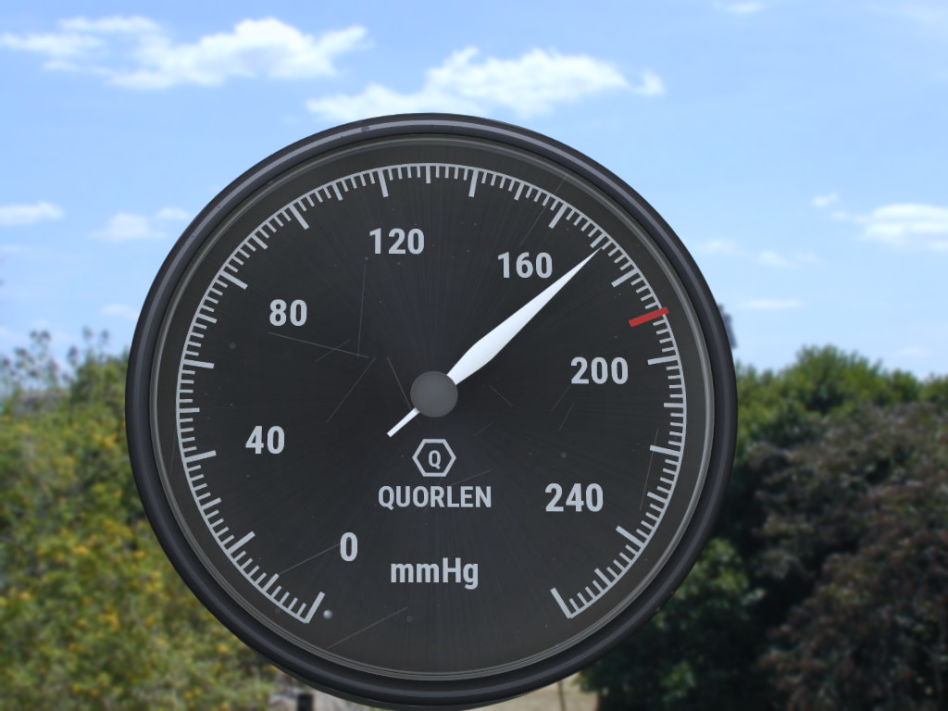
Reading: value=172 unit=mmHg
